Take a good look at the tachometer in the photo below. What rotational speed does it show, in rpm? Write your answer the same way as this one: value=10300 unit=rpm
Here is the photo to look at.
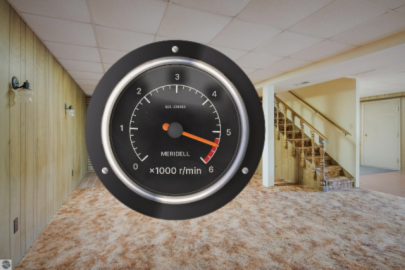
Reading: value=5400 unit=rpm
